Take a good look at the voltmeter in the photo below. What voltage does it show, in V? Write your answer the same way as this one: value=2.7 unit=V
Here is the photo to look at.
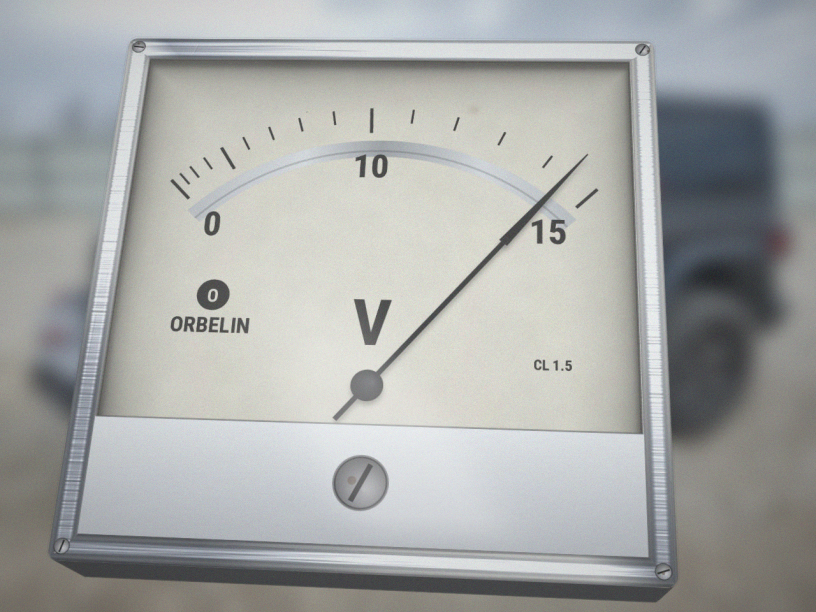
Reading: value=14.5 unit=V
